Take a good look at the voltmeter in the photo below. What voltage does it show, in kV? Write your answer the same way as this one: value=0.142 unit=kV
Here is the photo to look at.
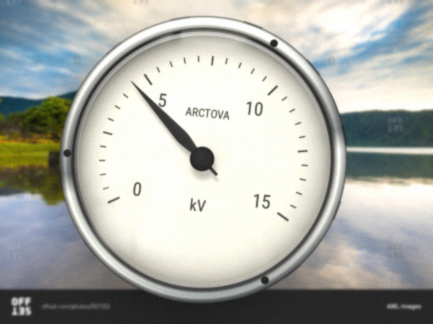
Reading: value=4.5 unit=kV
